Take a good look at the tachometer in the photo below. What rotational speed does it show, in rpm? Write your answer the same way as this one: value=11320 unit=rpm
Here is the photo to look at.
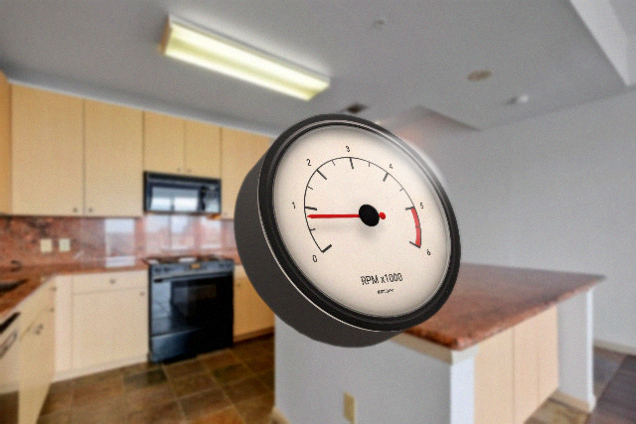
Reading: value=750 unit=rpm
